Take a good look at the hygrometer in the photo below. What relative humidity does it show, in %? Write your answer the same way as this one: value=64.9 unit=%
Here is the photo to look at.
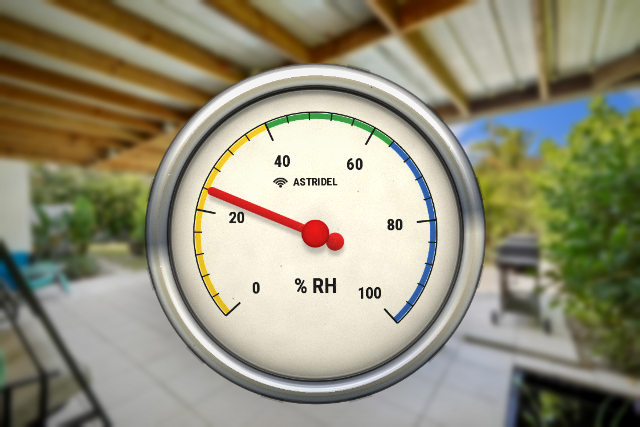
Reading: value=24 unit=%
